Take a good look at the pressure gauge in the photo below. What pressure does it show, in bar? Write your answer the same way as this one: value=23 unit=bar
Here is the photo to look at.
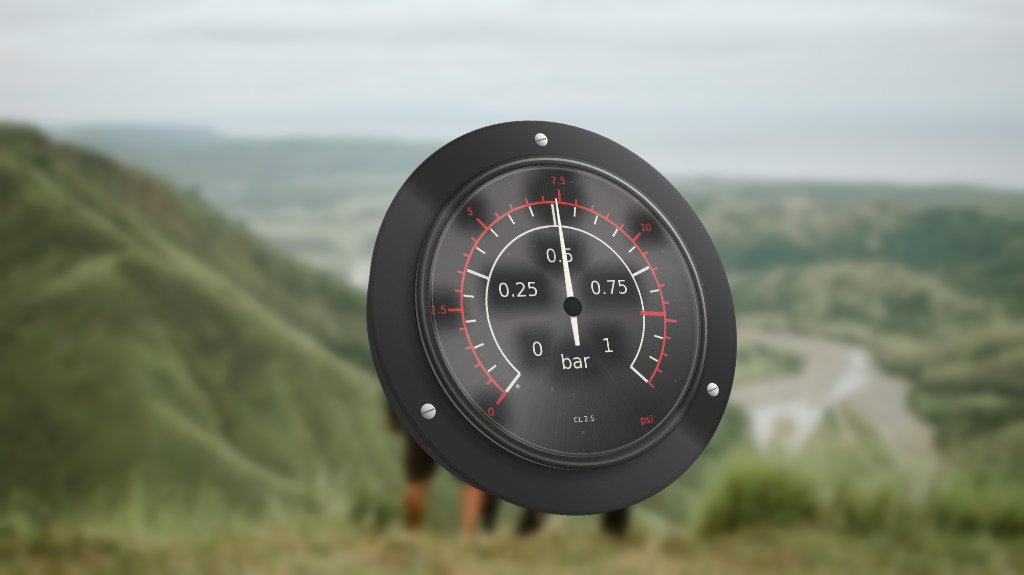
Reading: value=0.5 unit=bar
